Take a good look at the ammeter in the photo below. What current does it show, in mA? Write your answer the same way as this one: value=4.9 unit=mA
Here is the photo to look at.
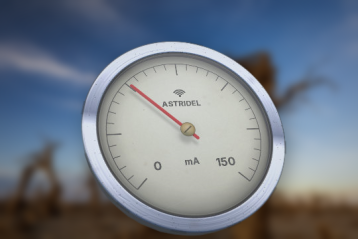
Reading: value=50 unit=mA
